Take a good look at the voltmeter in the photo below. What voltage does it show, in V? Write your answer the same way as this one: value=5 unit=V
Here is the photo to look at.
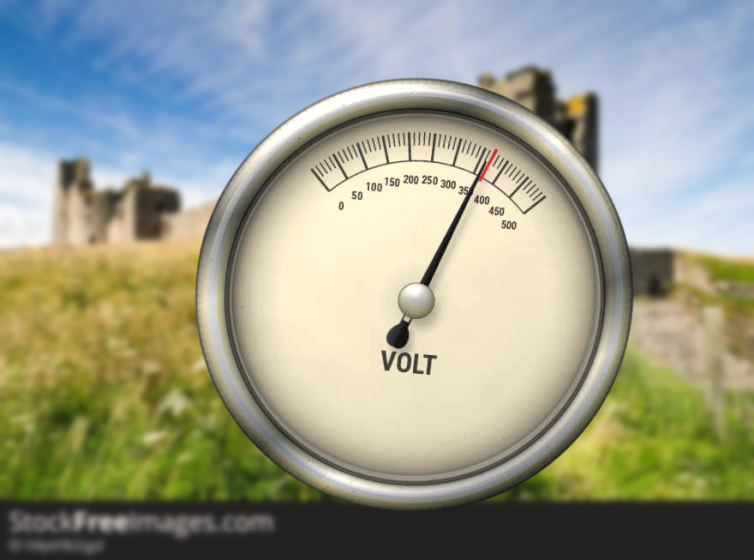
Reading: value=360 unit=V
